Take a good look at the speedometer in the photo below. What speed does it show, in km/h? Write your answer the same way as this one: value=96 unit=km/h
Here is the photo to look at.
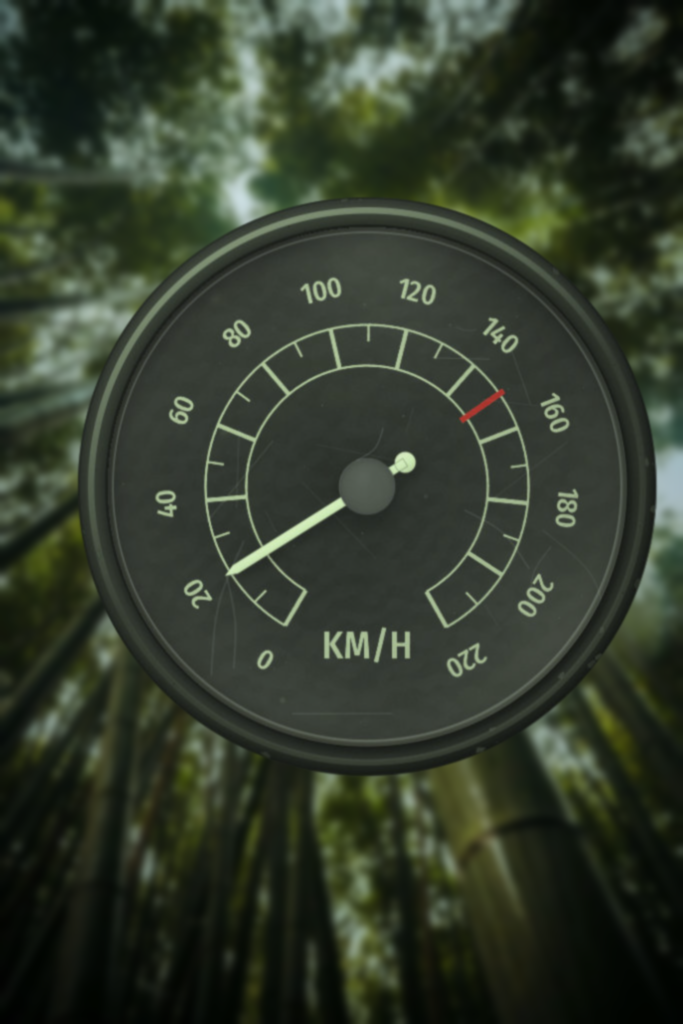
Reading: value=20 unit=km/h
